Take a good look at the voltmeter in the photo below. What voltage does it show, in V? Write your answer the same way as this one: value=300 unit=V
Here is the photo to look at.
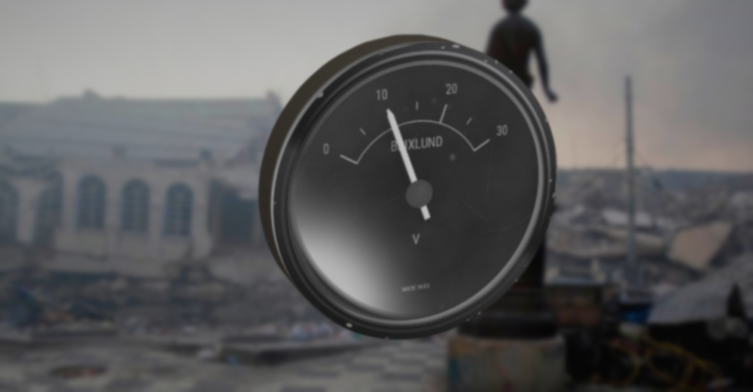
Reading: value=10 unit=V
